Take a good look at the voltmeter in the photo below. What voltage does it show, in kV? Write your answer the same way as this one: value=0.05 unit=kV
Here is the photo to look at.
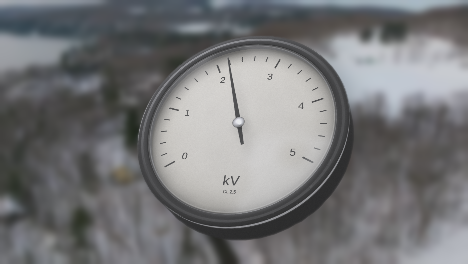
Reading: value=2.2 unit=kV
